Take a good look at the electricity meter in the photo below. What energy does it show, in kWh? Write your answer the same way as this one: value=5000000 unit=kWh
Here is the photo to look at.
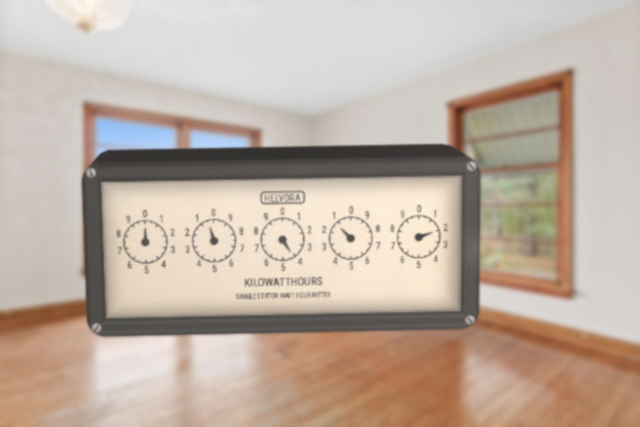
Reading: value=412 unit=kWh
